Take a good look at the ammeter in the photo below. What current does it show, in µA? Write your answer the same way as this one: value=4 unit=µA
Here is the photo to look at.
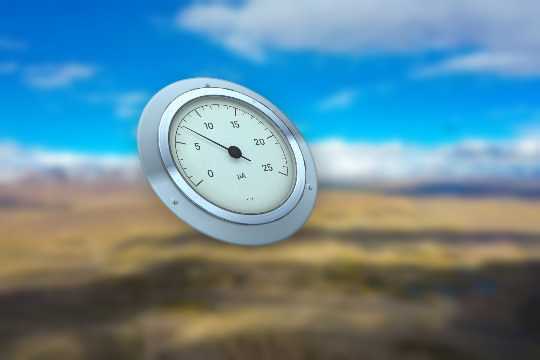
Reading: value=7 unit=µA
